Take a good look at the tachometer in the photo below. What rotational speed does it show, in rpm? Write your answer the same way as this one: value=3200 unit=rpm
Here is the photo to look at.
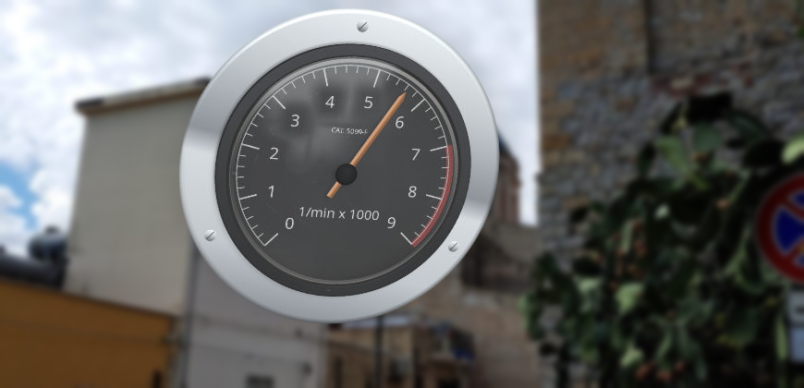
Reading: value=5600 unit=rpm
